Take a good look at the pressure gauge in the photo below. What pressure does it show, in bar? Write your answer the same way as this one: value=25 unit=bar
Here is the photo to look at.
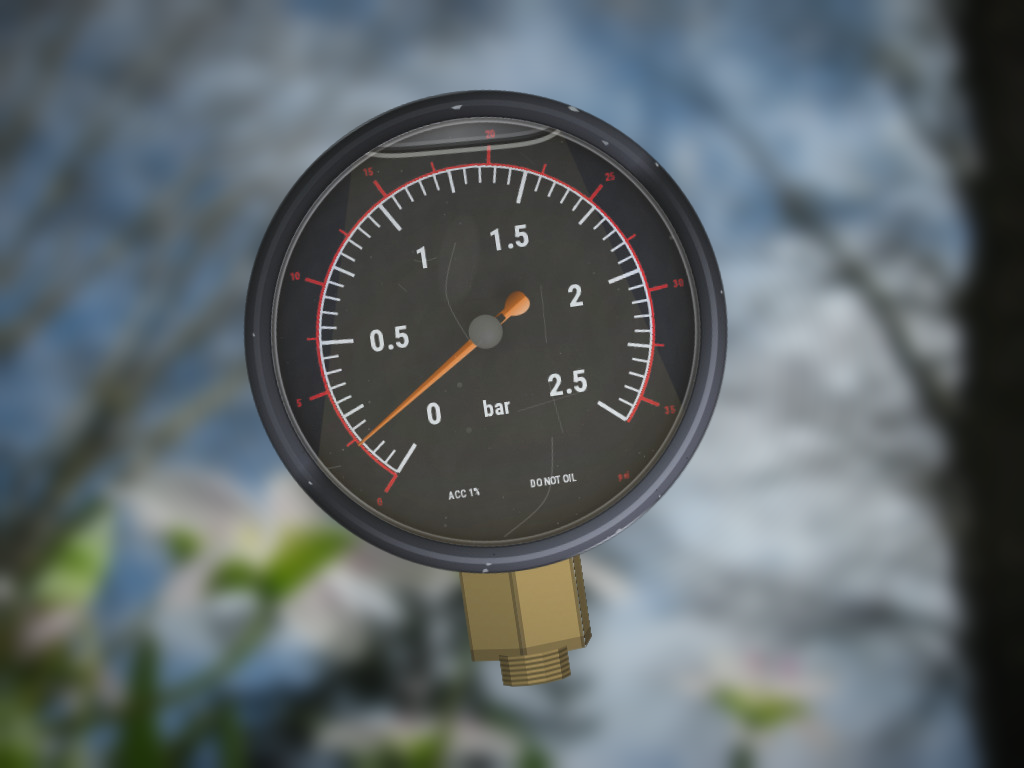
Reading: value=0.15 unit=bar
